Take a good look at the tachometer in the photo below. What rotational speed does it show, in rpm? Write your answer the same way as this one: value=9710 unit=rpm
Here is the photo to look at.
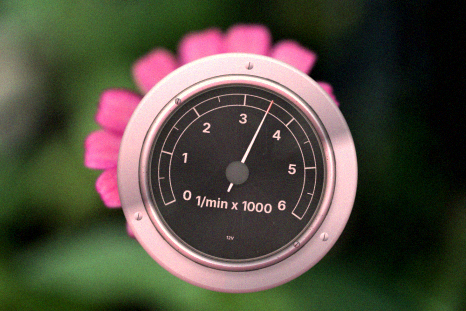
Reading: value=3500 unit=rpm
